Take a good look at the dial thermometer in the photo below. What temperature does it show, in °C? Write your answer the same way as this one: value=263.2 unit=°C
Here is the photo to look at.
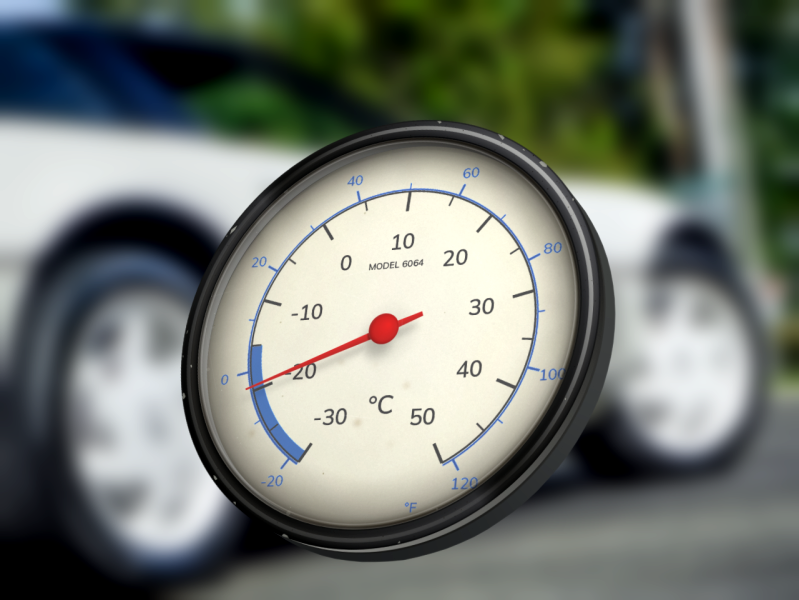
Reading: value=-20 unit=°C
